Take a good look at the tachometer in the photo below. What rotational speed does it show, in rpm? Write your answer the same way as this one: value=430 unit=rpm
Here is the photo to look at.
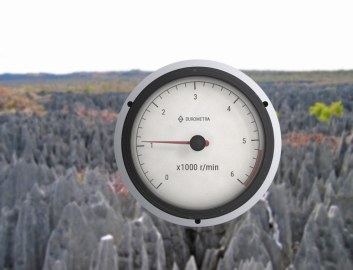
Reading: value=1100 unit=rpm
